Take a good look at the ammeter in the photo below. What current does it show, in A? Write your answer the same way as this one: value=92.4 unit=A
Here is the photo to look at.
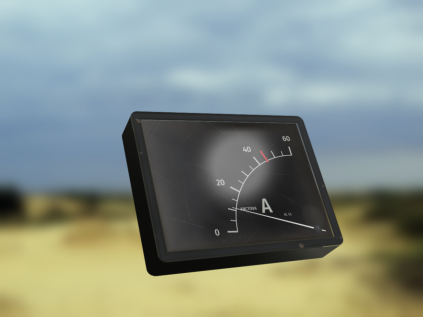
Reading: value=10 unit=A
